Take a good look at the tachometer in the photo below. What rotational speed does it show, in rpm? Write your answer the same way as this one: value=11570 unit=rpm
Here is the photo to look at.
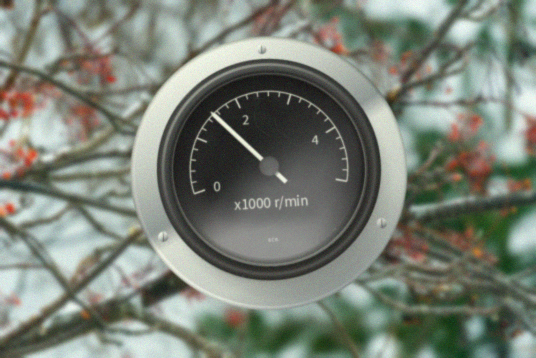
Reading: value=1500 unit=rpm
